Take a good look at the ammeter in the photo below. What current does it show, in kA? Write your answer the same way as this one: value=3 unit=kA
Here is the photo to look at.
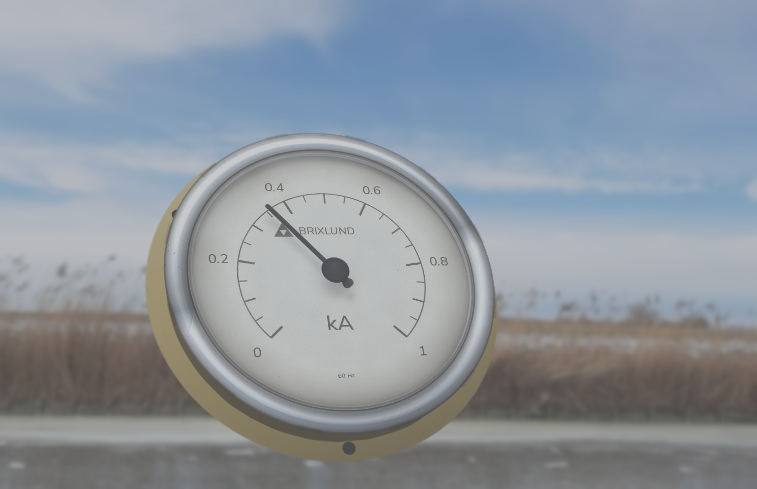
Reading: value=0.35 unit=kA
